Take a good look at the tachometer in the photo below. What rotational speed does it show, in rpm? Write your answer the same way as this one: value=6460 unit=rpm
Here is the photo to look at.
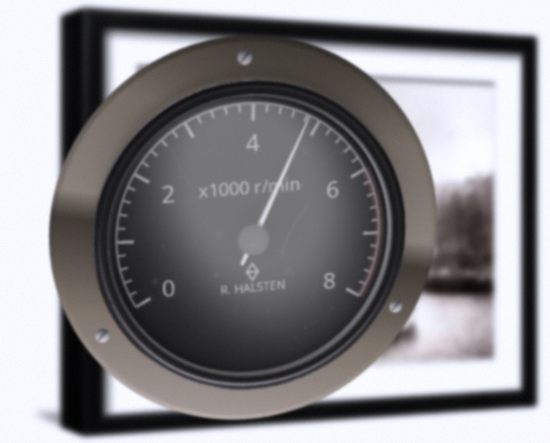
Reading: value=4800 unit=rpm
